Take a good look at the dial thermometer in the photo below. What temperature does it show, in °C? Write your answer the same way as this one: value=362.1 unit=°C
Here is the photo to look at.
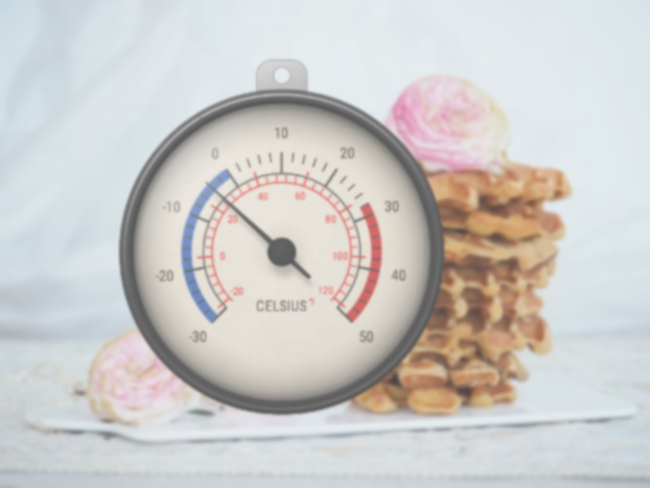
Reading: value=-4 unit=°C
